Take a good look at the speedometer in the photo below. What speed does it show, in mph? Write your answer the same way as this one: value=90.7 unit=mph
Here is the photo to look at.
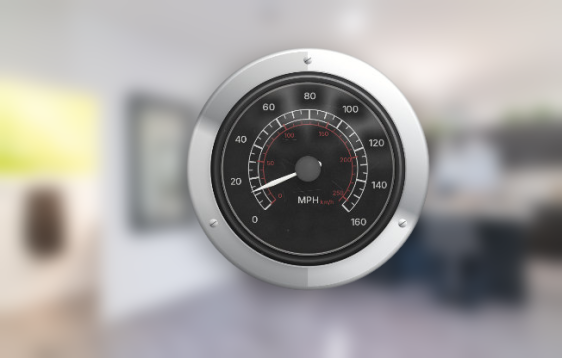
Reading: value=12.5 unit=mph
